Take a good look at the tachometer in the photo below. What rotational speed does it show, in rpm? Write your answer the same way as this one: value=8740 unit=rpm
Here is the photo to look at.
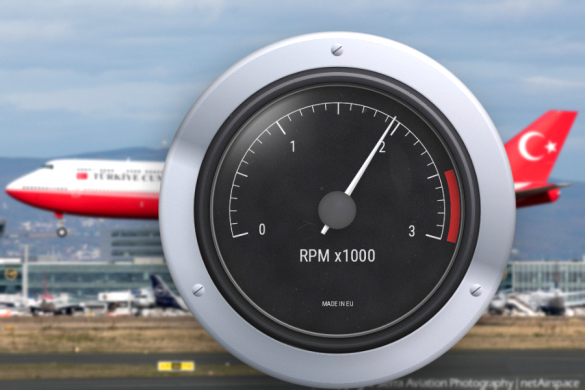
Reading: value=1950 unit=rpm
